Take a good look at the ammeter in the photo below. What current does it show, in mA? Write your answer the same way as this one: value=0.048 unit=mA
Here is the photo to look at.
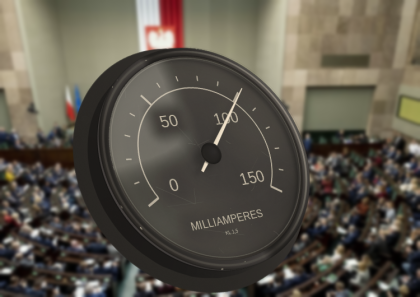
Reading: value=100 unit=mA
